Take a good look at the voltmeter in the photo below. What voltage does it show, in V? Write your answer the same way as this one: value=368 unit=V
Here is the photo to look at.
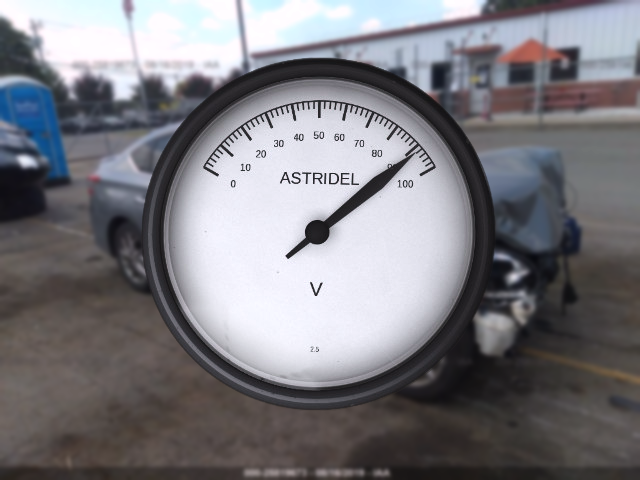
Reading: value=92 unit=V
